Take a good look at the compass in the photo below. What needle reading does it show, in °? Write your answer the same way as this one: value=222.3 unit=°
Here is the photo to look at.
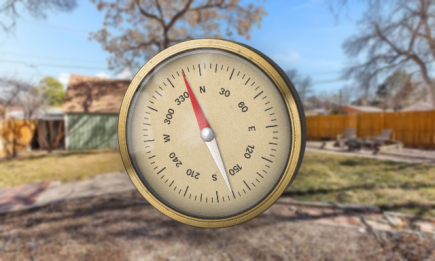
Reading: value=345 unit=°
